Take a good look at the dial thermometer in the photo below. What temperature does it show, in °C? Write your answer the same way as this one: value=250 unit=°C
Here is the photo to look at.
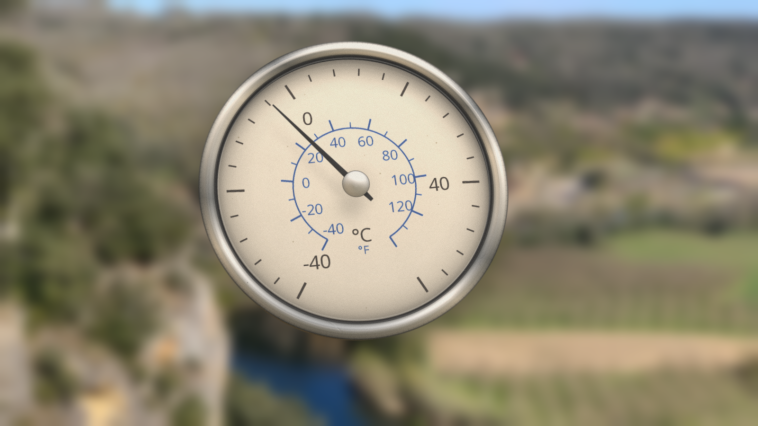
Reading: value=-4 unit=°C
